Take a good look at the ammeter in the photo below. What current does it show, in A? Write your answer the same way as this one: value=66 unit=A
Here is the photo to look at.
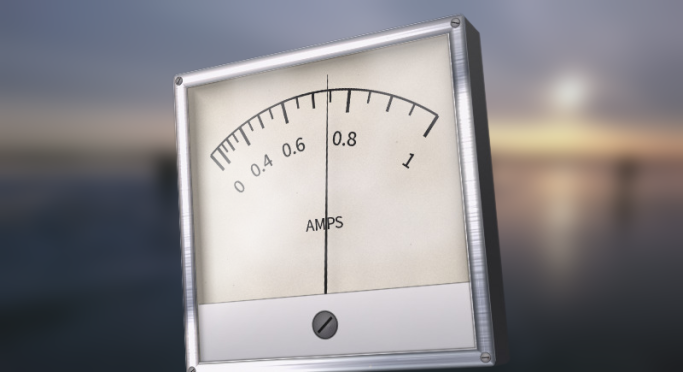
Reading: value=0.75 unit=A
